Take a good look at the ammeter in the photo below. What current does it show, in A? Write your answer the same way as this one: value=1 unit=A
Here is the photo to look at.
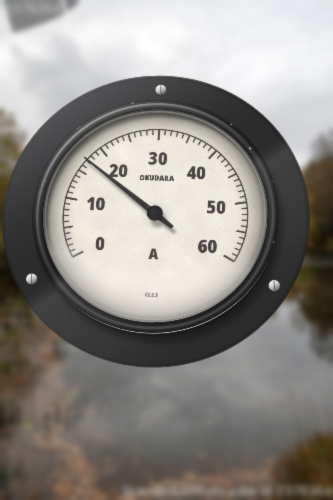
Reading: value=17 unit=A
